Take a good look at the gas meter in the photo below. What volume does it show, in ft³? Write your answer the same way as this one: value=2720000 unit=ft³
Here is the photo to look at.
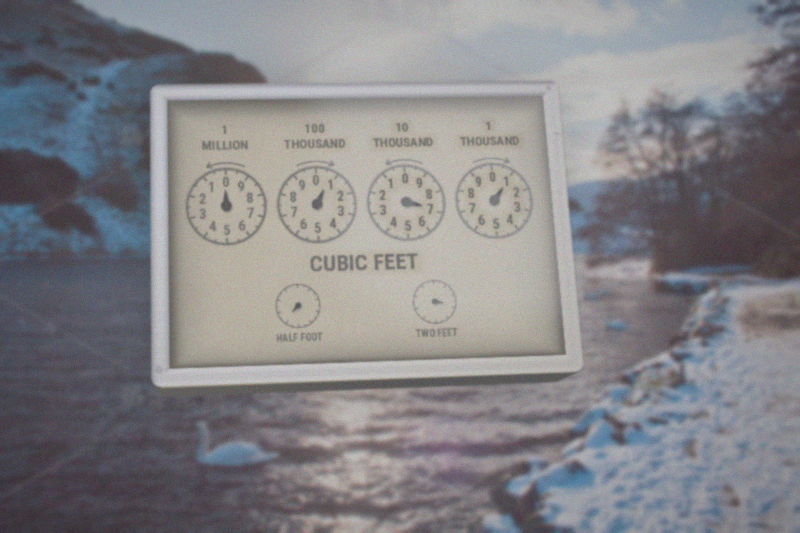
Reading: value=7100 unit=ft³
